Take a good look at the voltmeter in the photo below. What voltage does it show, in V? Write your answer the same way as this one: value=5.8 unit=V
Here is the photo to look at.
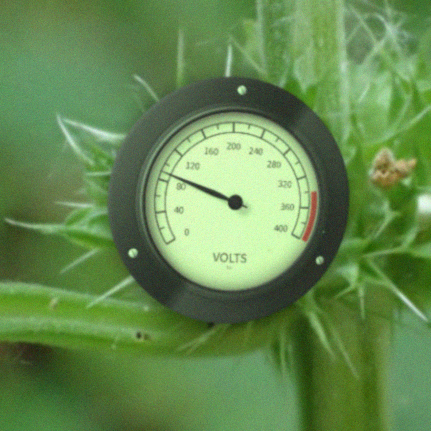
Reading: value=90 unit=V
